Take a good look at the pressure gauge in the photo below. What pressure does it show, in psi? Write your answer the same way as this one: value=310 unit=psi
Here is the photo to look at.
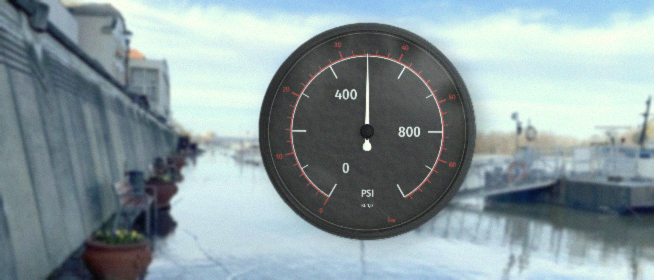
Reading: value=500 unit=psi
